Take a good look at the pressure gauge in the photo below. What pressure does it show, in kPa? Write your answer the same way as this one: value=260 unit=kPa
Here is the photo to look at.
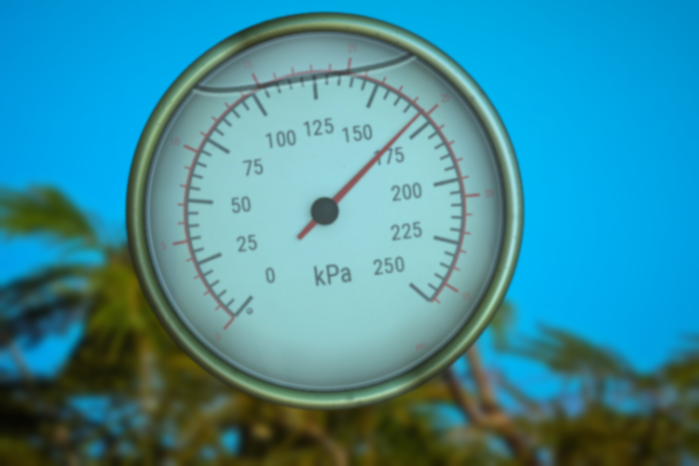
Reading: value=170 unit=kPa
